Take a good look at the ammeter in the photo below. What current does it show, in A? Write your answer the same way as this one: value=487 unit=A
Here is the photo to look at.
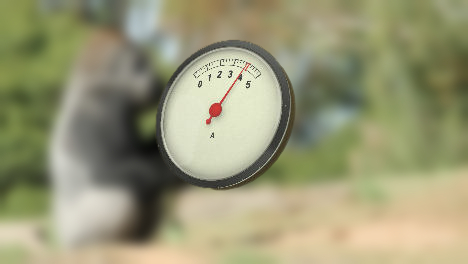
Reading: value=4 unit=A
